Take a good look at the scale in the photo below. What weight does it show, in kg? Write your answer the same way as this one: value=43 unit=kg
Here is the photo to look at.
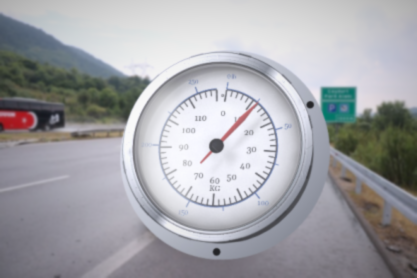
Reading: value=12 unit=kg
